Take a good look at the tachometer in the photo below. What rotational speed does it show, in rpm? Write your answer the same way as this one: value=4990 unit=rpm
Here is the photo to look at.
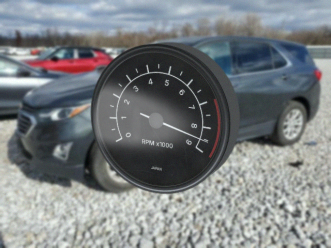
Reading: value=8500 unit=rpm
